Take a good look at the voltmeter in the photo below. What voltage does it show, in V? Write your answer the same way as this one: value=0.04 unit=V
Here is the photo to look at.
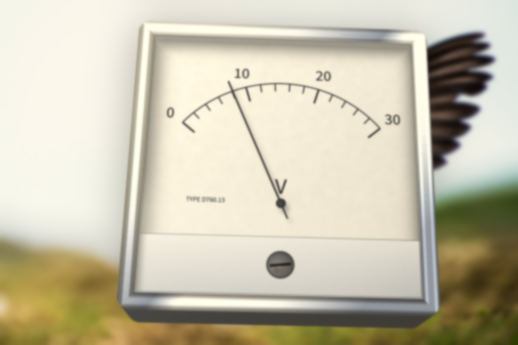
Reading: value=8 unit=V
